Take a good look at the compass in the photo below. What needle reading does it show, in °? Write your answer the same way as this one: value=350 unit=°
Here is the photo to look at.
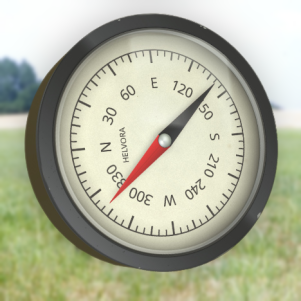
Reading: value=320 unit=°
